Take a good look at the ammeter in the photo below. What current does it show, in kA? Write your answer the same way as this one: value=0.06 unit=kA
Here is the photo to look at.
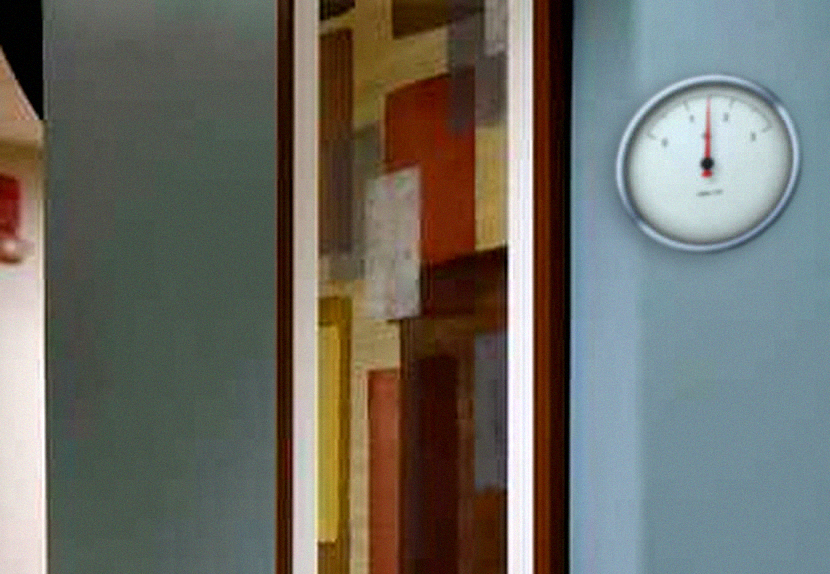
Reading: value=1.5 unit=kA
